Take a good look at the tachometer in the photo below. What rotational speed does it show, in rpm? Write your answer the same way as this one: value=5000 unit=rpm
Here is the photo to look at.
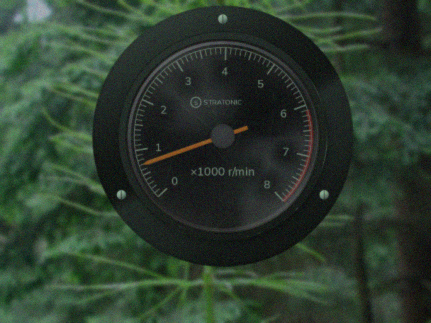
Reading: value=700 unit=rpm
